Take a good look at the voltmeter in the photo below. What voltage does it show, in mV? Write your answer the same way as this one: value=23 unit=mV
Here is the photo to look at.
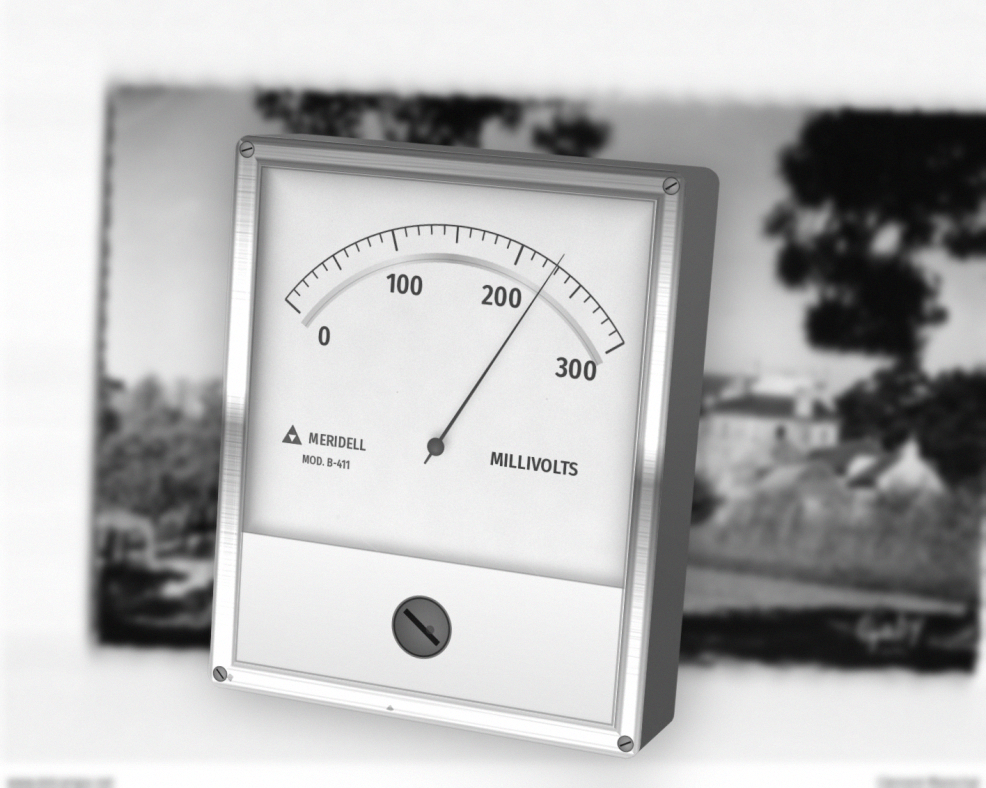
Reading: value=230 unit=mV
